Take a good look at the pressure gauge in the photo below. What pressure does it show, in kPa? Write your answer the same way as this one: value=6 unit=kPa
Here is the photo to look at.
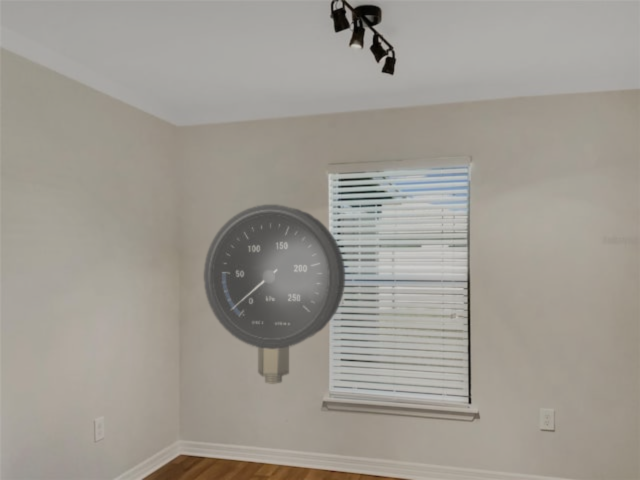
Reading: value=10 unit=kPa
